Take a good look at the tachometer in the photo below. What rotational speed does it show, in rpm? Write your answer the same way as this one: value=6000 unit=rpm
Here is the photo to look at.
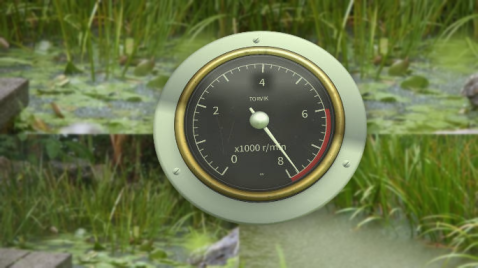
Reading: value=7800 unit=rpm
